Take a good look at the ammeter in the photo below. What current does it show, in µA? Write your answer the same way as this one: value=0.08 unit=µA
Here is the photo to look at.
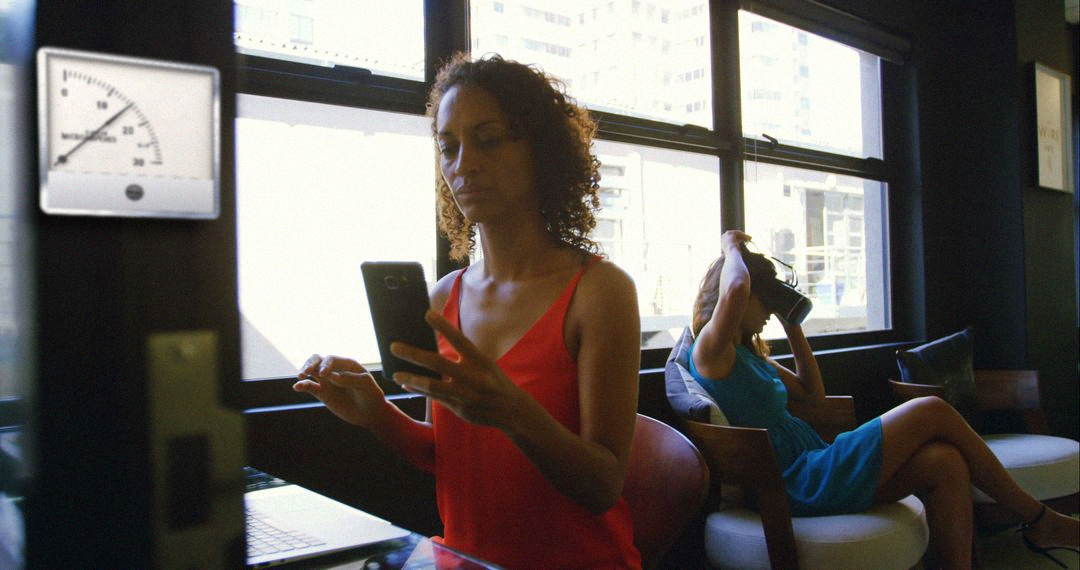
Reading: value=15 unit=µA
